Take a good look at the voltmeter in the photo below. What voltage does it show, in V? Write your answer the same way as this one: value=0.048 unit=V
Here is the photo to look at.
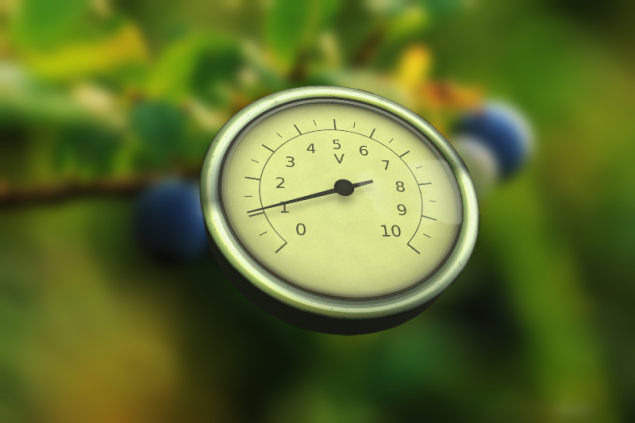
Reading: value=1 unit=V
